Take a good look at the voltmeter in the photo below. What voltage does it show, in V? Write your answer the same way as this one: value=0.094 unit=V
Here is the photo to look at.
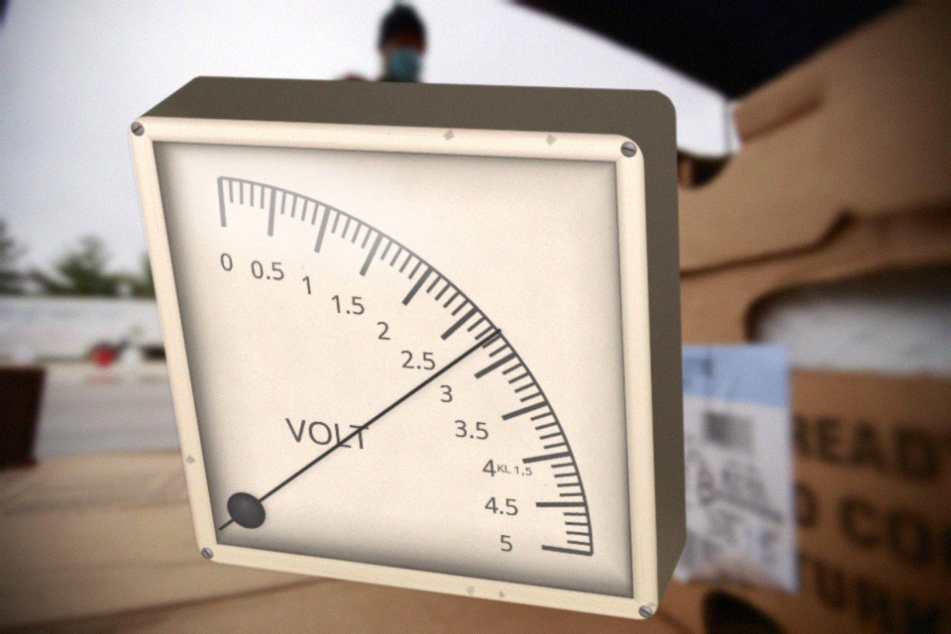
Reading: value=2.75 unit=V
